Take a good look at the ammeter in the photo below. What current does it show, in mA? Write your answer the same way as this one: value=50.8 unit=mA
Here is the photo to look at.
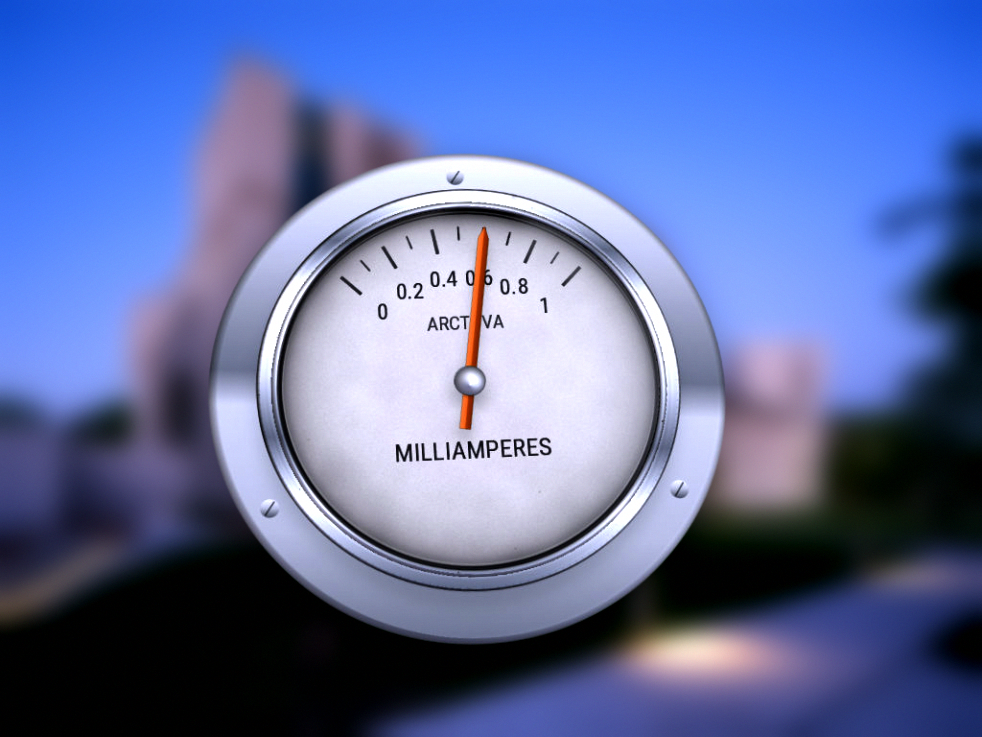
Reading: value=0.6 unit=mA
